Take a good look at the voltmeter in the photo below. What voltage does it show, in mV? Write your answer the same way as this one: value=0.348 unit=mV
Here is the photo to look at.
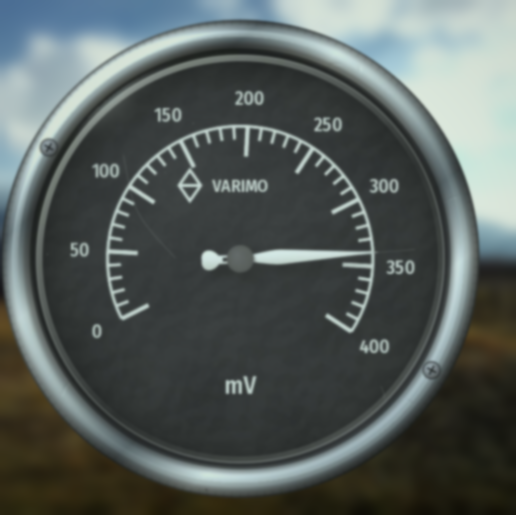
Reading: value=340 unit=mV
